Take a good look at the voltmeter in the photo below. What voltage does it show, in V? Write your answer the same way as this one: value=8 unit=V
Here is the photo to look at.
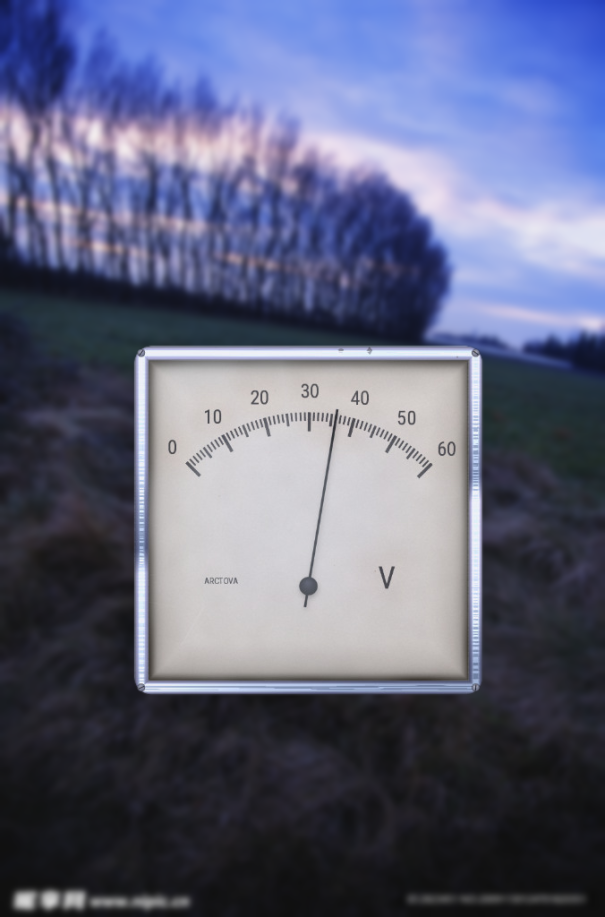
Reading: value=36 unit=V
